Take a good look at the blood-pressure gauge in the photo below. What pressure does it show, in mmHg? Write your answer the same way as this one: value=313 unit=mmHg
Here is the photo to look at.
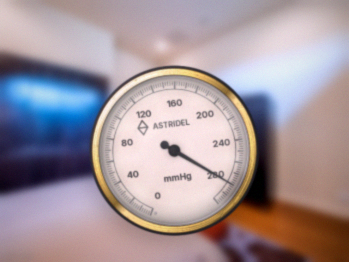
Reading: value=280 unit=mmHg
